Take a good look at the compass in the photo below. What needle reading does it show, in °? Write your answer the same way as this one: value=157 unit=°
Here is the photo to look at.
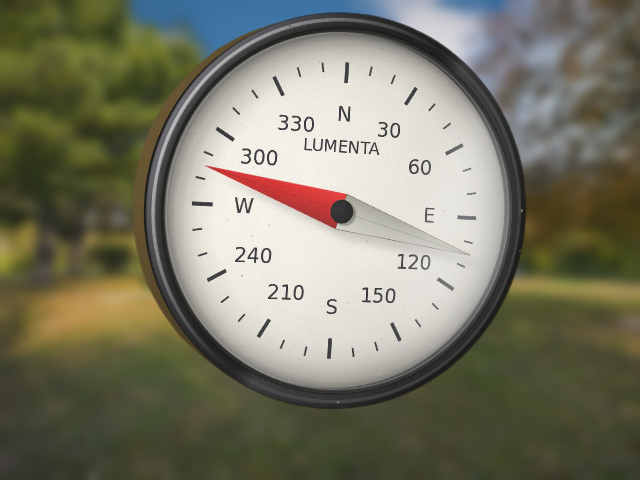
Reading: value=285 unit=°
